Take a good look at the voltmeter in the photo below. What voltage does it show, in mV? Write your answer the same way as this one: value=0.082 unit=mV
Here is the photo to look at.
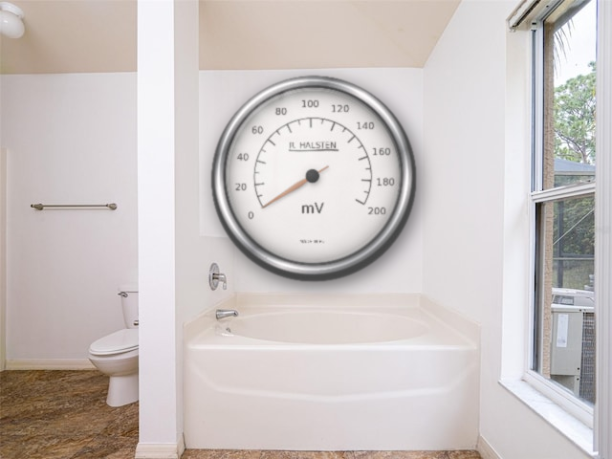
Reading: value=0 unit=mV
